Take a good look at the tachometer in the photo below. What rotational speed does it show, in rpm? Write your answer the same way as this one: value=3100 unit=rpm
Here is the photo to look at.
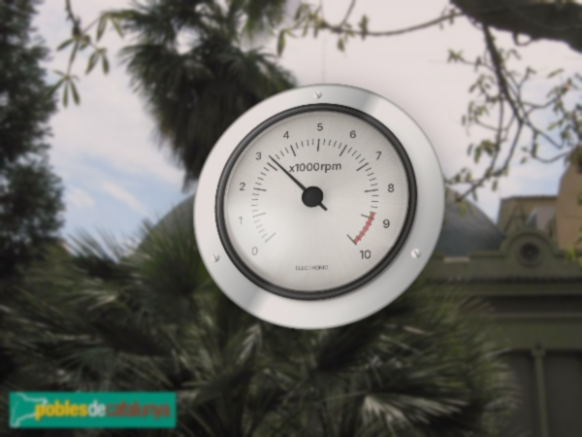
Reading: value=3200 unit=rpm
